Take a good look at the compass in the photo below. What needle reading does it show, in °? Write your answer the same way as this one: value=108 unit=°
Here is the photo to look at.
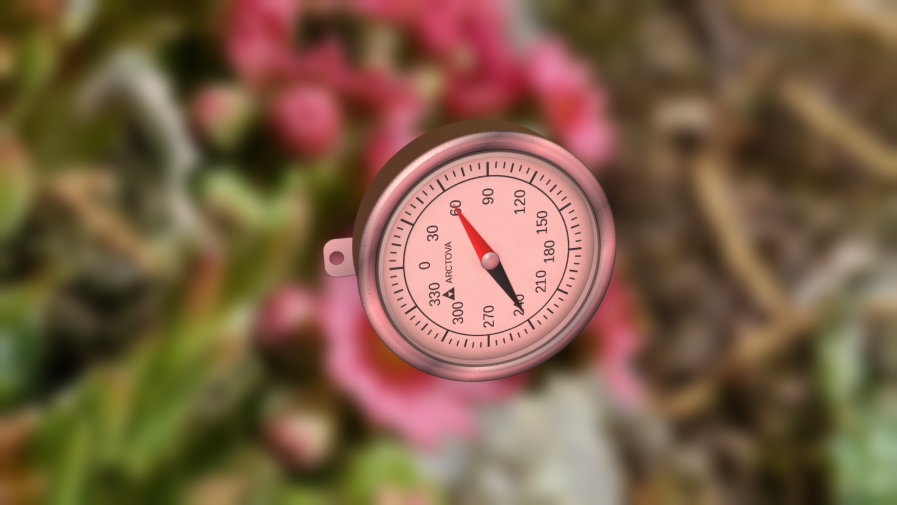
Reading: value=60 unit=°
